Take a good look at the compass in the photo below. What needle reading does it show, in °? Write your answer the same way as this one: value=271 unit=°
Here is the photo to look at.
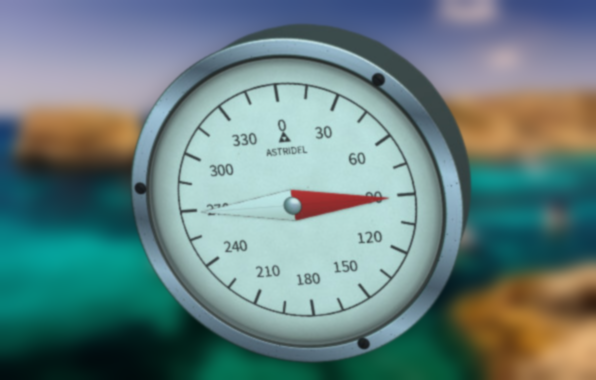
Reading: value=90 unit=°
